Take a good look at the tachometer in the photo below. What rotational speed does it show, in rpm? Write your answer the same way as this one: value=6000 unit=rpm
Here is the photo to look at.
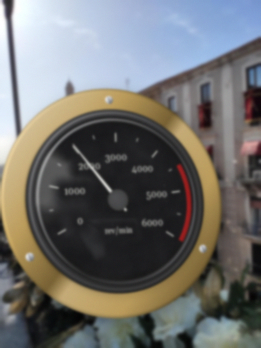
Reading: value=2000 unit=rpm
